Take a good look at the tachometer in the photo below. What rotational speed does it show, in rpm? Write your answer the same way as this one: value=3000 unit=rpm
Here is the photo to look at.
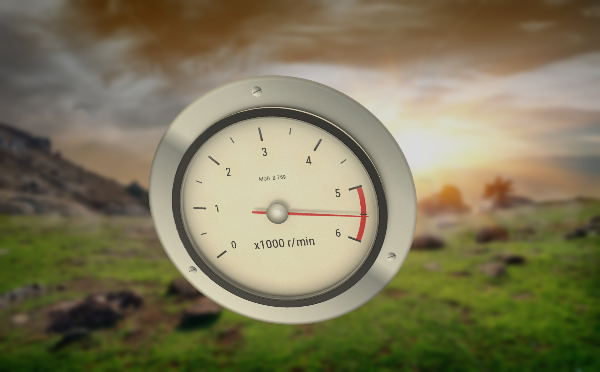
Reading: value=5500 unit=rpm
